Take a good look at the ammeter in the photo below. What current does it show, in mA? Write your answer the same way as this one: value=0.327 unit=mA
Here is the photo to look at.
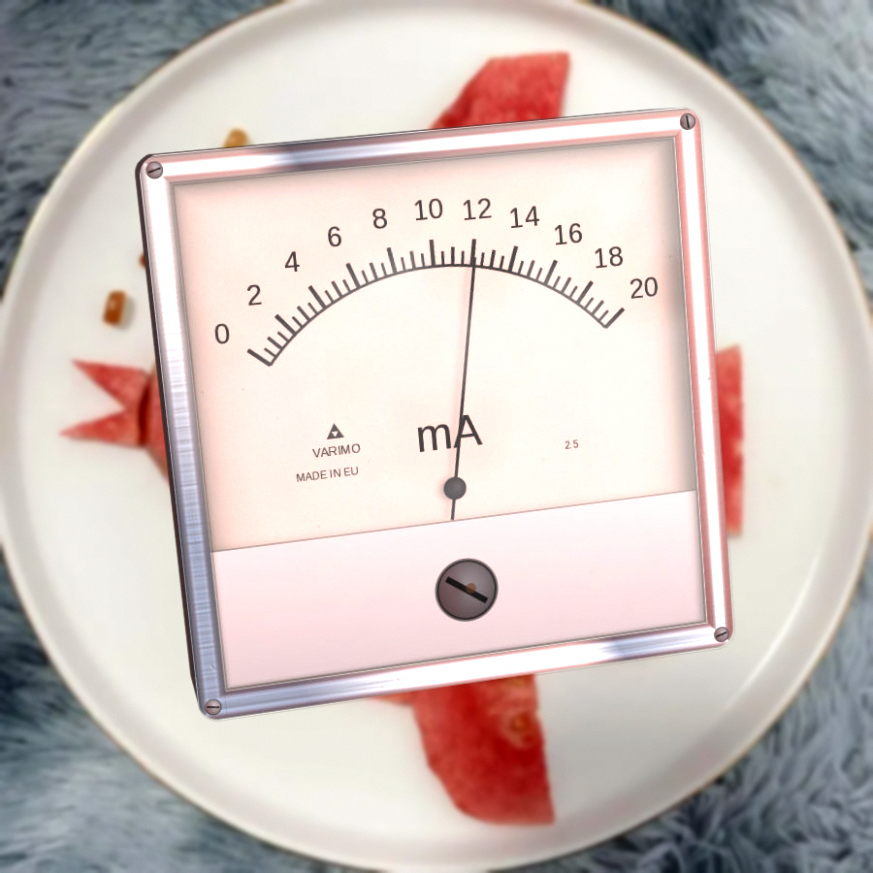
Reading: value=12 unit=mA
